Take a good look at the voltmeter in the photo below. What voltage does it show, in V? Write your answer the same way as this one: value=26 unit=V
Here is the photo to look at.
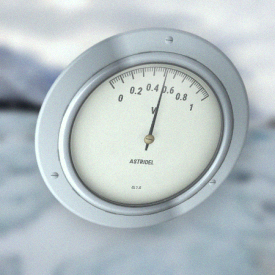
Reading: value=0.5 unit=V
